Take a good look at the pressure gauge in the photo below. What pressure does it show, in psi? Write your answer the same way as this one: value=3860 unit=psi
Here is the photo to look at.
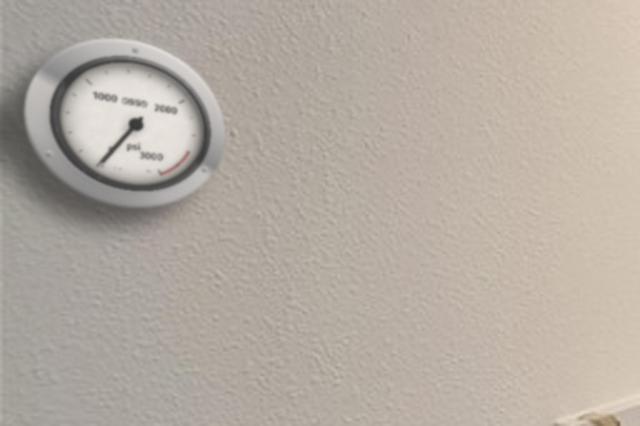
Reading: value=0 unit=psi
